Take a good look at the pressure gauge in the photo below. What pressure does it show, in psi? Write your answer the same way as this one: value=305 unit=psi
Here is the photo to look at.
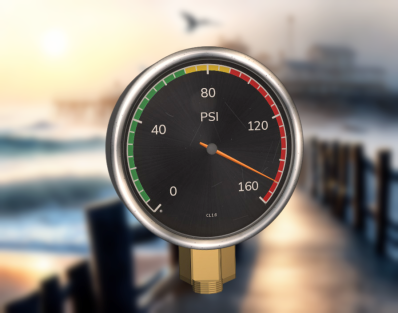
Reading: value=150 unit=psi
